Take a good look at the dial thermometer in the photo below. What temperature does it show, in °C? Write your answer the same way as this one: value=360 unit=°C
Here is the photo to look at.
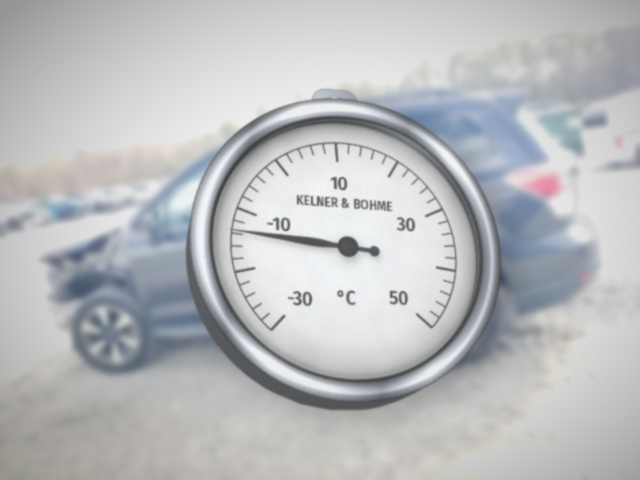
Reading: value=-14 unit=°C
